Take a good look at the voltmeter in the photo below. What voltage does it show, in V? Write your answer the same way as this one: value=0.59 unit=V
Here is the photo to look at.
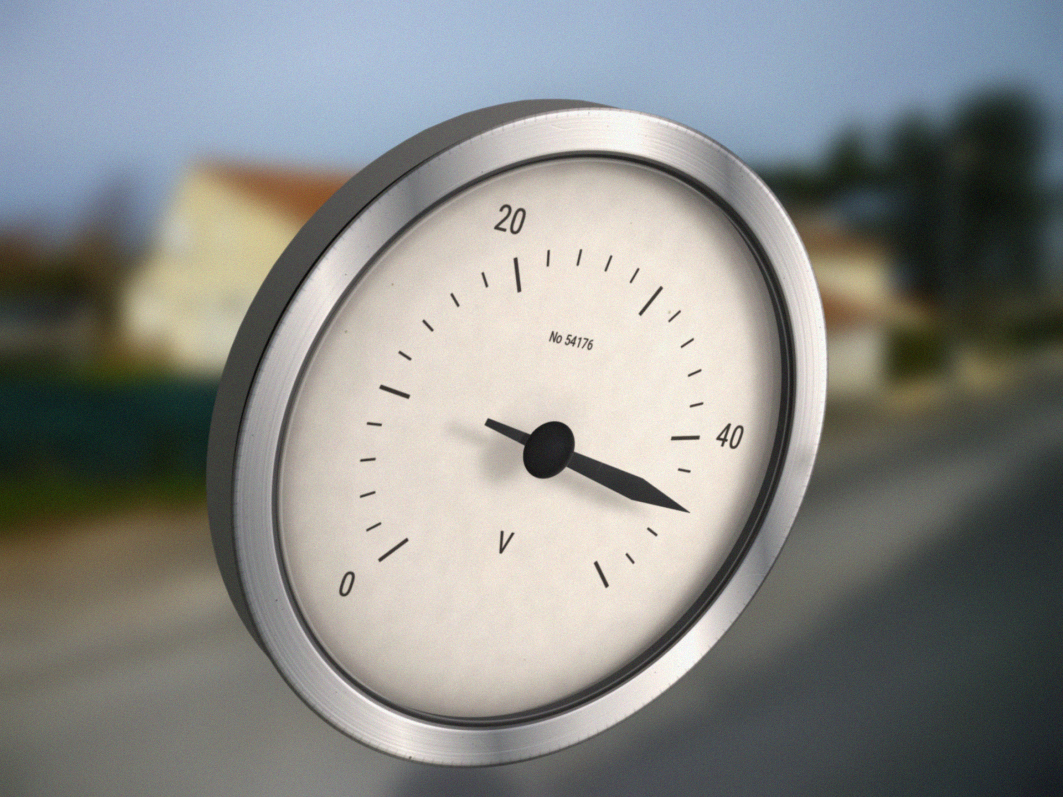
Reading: value=44 unit=V
